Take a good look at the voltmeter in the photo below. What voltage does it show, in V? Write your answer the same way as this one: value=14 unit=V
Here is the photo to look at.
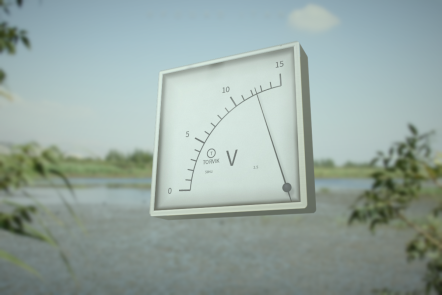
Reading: value=12.5 unit=V
